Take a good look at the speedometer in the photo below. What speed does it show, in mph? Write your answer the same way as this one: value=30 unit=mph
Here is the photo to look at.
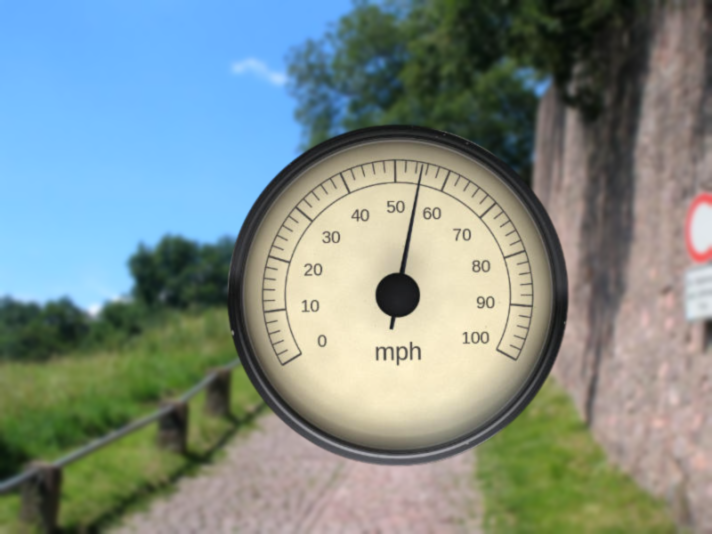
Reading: value=55 unit=mph
